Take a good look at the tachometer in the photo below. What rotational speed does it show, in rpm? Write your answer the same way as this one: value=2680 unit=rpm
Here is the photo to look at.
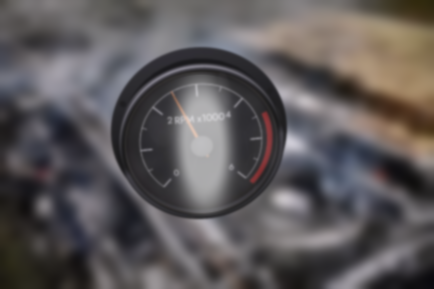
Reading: value=2500 unit=rpm
